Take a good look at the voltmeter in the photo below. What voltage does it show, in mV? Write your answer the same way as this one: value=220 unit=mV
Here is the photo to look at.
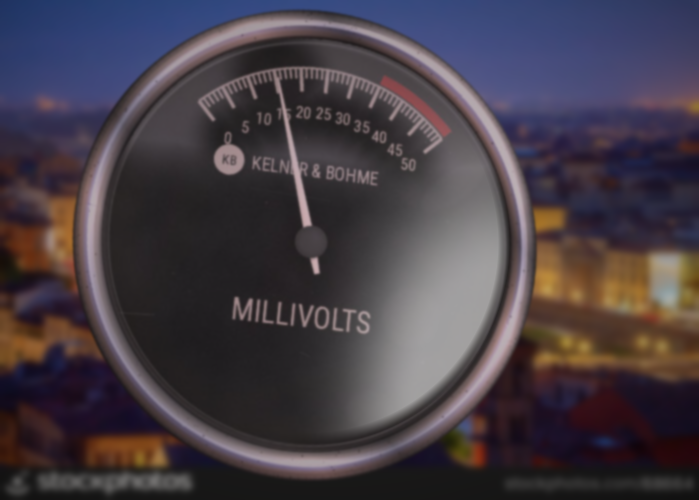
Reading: value=15 unit=mV
